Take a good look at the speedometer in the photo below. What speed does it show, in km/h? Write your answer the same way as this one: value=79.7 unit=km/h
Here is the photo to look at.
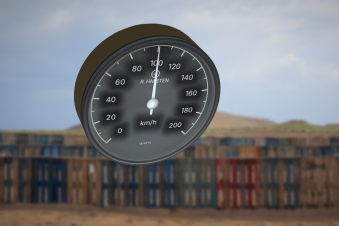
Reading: value=100 unit=km/h
